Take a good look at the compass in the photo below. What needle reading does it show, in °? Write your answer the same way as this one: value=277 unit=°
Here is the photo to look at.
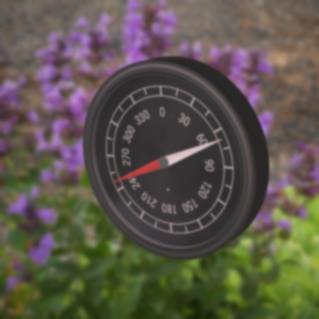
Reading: value=247.5 unit=°
